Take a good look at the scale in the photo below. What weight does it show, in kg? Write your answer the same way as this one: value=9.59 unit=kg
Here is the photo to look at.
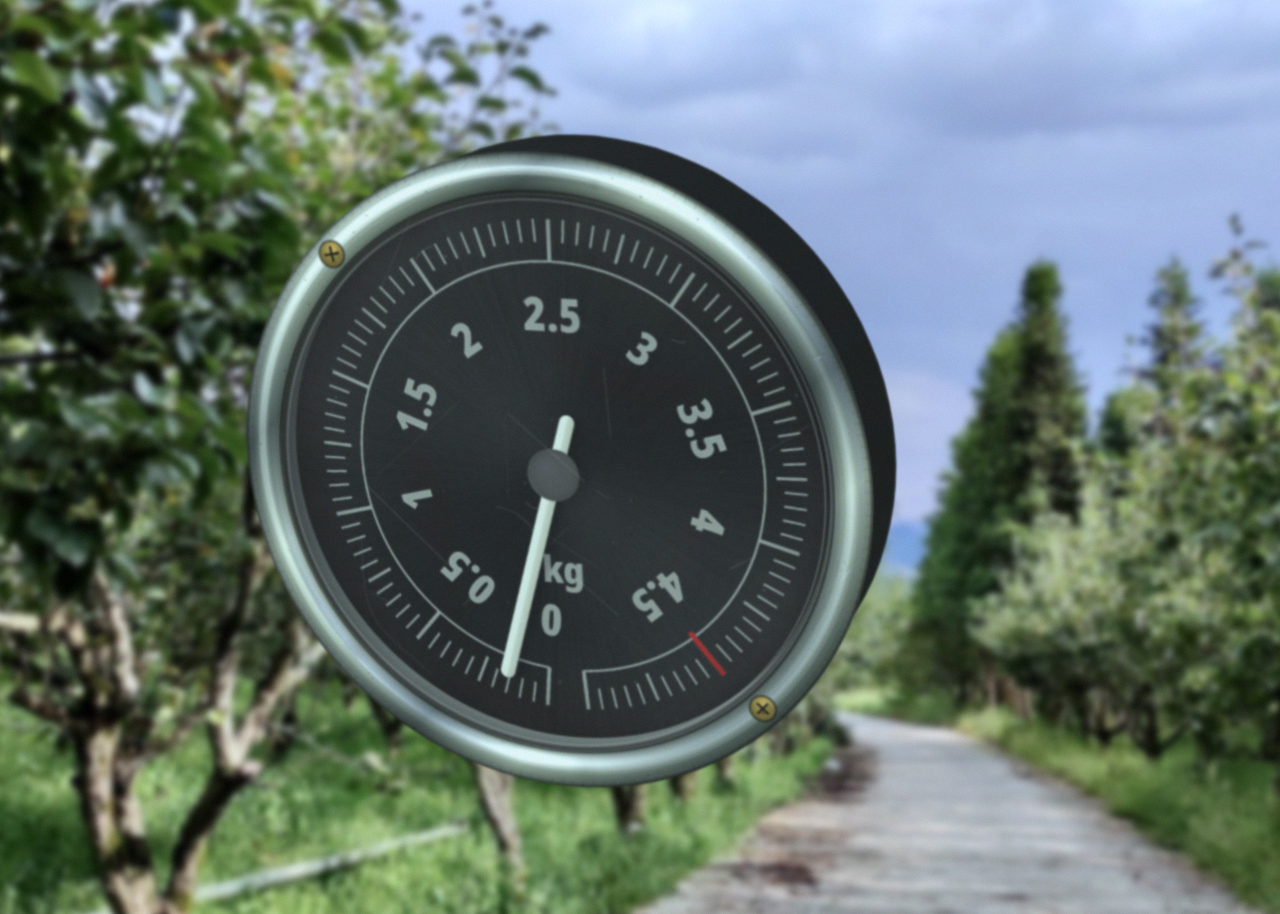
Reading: value=0.15 unit=kg
